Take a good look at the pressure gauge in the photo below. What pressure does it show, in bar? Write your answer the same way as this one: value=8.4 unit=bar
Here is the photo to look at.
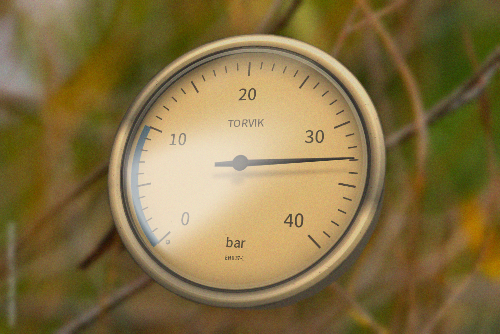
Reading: value=33 unit=bar
